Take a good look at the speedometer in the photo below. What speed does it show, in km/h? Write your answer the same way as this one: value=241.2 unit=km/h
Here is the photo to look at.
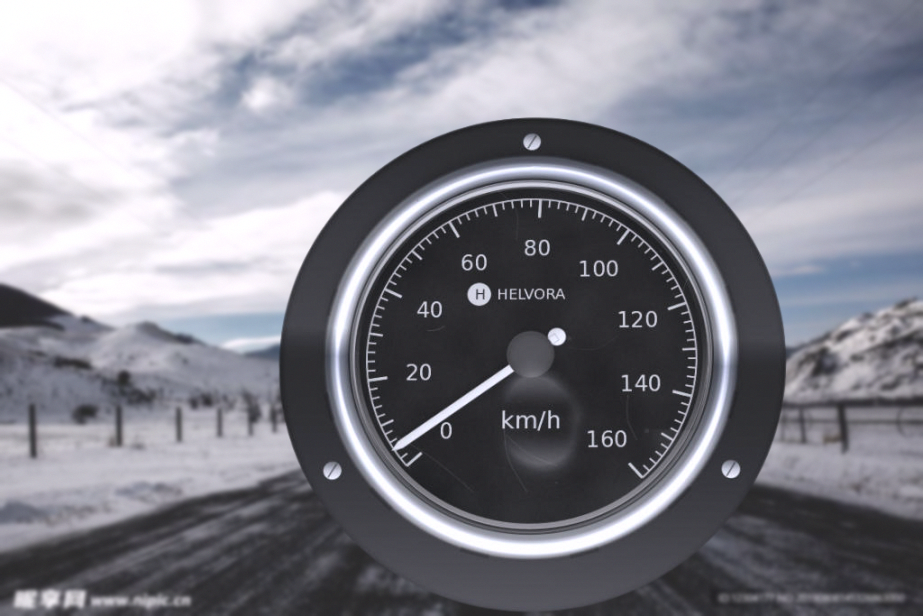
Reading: value=4 unit=km/h
